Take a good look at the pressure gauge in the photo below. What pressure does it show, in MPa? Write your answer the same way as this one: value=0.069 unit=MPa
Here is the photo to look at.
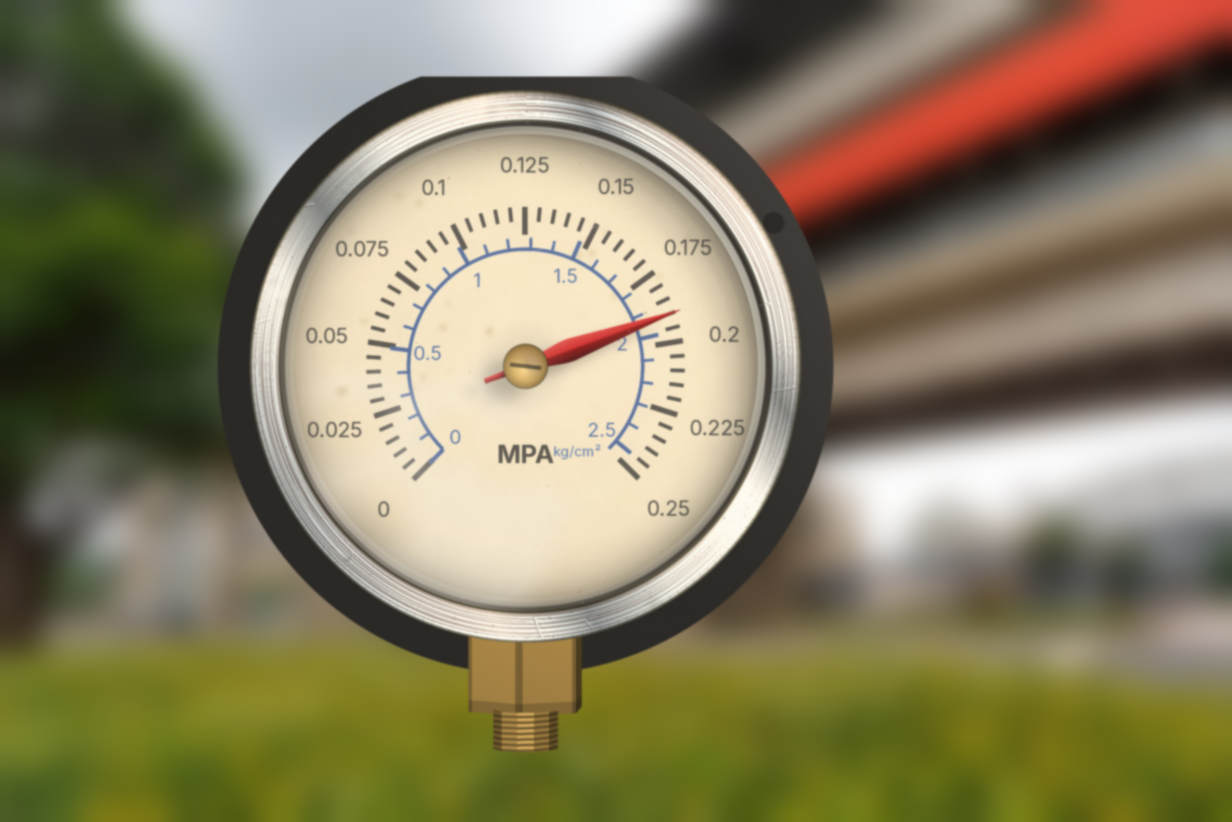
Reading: value=0.19 unit=MPa
